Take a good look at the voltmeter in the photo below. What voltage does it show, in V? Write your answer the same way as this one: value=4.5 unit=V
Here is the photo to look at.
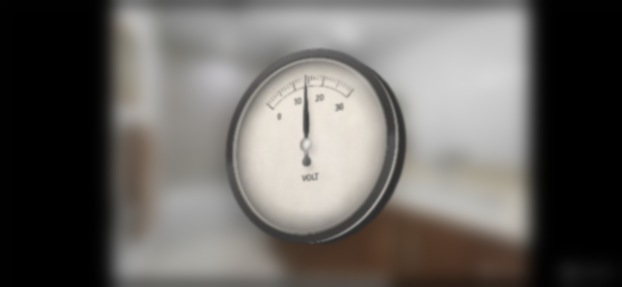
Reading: value=15 unit=V
